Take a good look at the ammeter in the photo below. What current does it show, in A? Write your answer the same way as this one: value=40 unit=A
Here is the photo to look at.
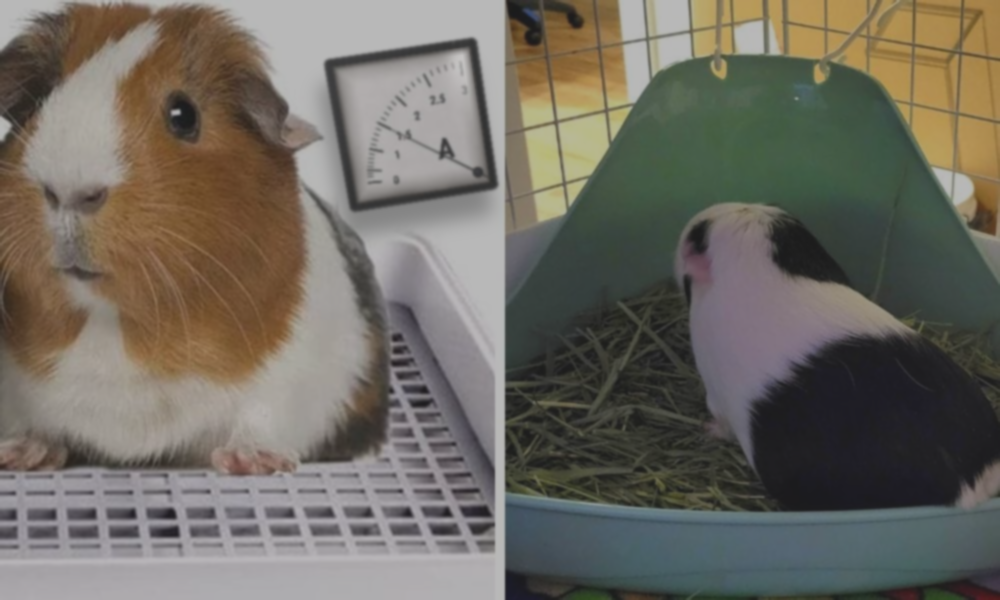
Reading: value=1.5 unit=A
